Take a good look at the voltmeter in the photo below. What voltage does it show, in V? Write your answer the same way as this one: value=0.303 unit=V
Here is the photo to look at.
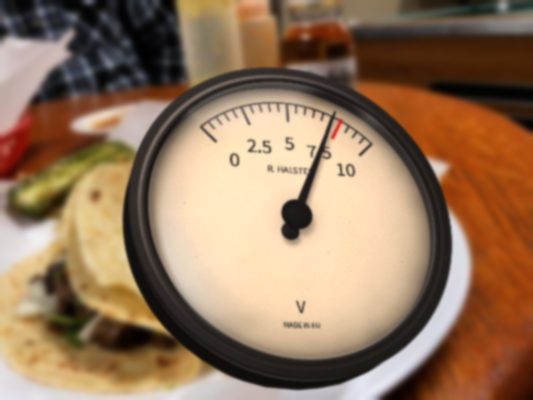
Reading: value=7.5 unit=V
